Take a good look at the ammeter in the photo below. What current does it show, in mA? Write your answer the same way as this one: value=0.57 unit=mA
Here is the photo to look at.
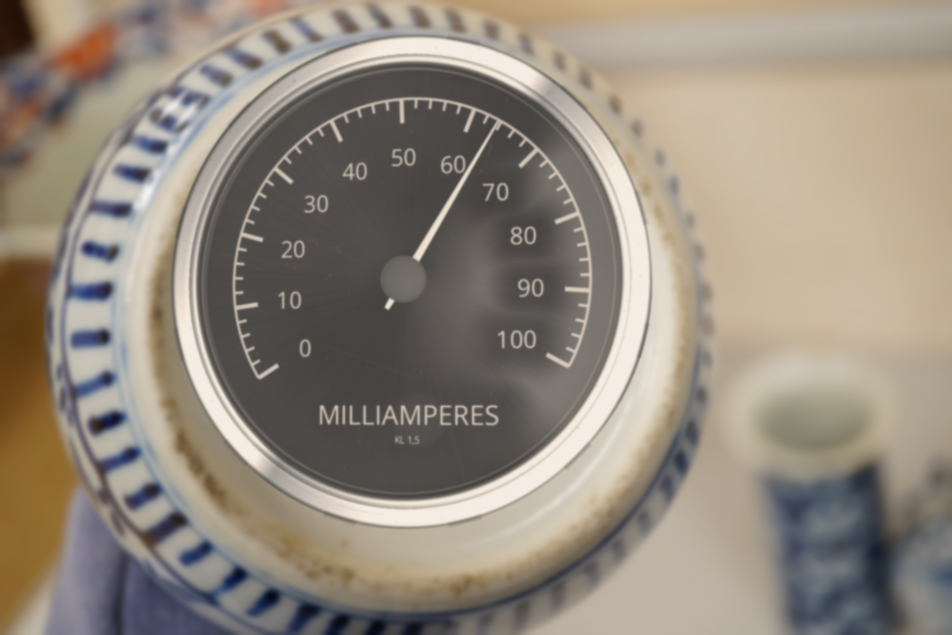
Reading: value=64 unit=mA
